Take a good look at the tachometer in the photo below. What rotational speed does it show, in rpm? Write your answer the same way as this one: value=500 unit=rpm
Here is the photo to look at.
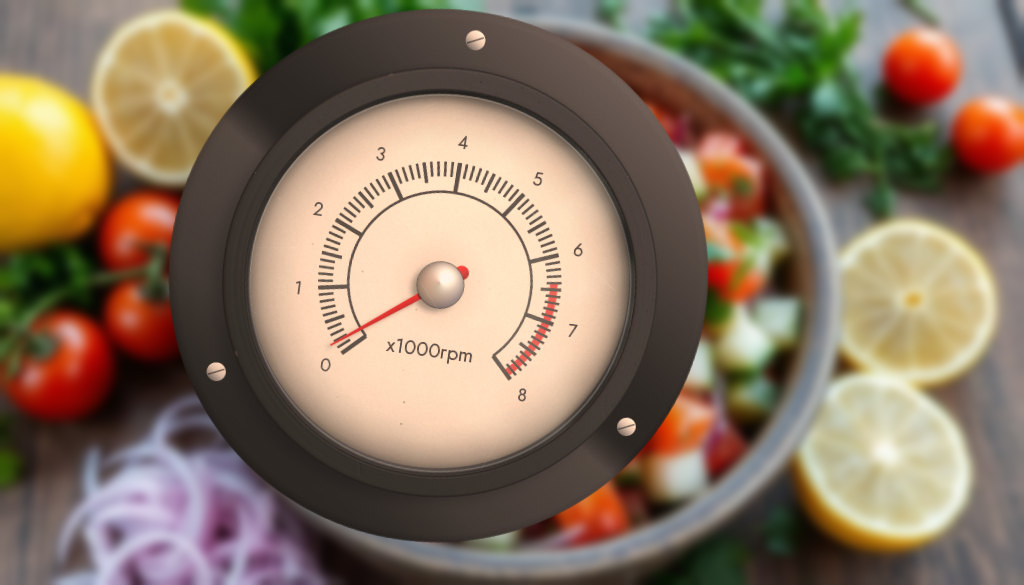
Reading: value=200 unit=rpm
